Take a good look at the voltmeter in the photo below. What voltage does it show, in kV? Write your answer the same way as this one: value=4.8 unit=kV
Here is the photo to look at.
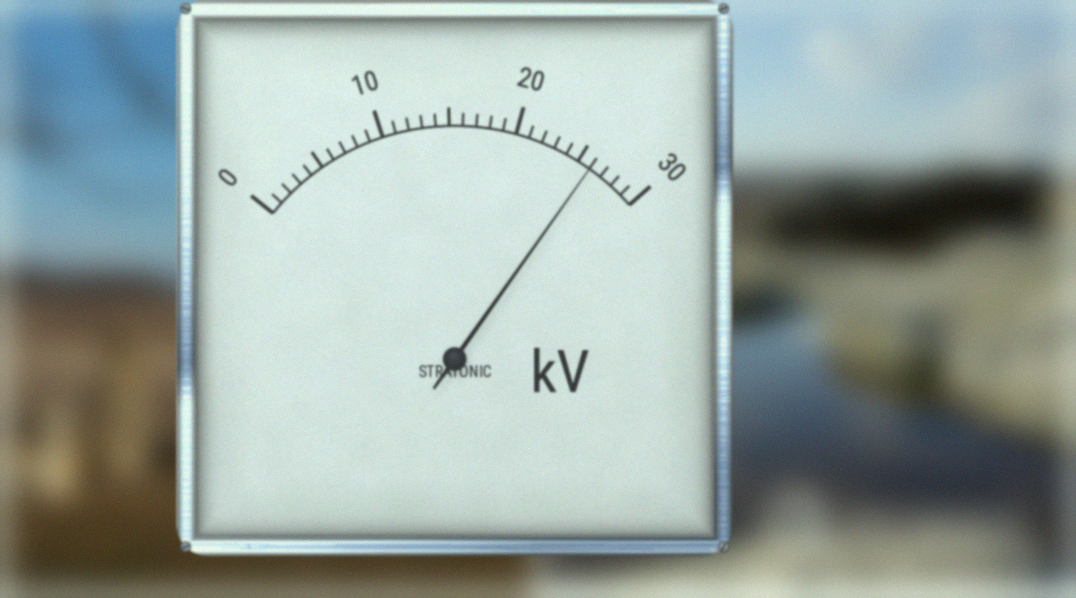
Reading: value=26 unit=kV
